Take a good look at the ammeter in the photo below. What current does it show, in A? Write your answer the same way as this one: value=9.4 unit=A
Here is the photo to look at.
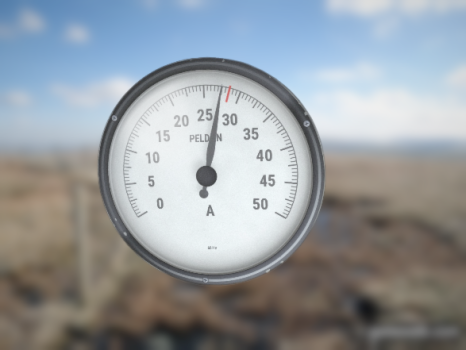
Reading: value=27.5 unit=A
